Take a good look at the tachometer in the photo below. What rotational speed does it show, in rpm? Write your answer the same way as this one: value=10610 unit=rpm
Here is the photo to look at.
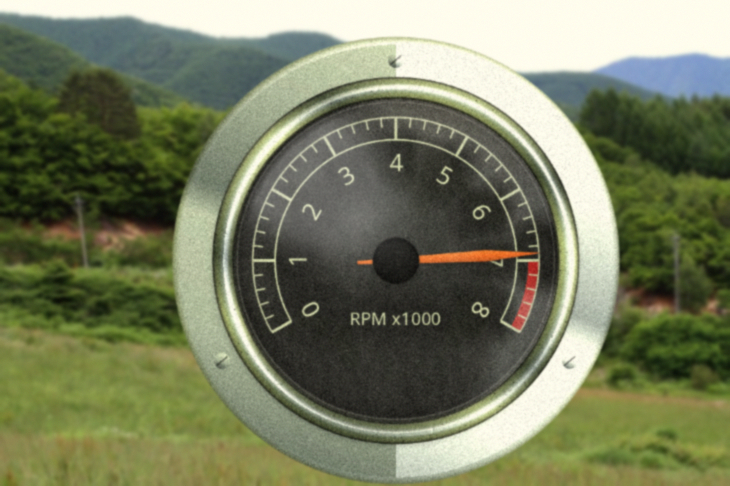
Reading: value=6900 unit=rpm
